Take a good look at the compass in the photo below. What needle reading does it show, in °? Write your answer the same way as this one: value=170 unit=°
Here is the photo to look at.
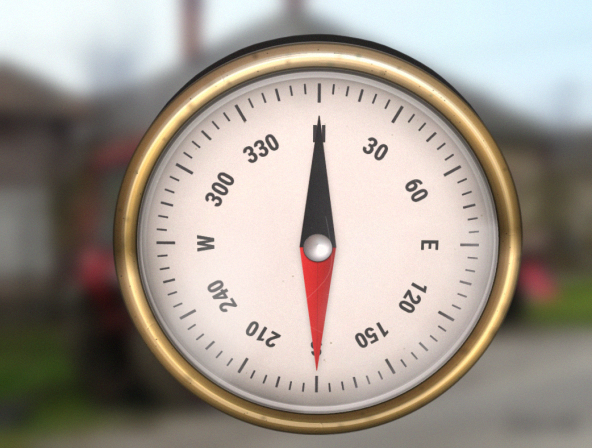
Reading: value=180 unit=°
